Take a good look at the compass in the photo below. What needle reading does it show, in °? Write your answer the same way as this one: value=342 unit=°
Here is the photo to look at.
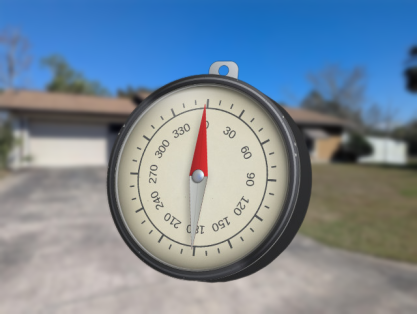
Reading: value=0 unit=°
